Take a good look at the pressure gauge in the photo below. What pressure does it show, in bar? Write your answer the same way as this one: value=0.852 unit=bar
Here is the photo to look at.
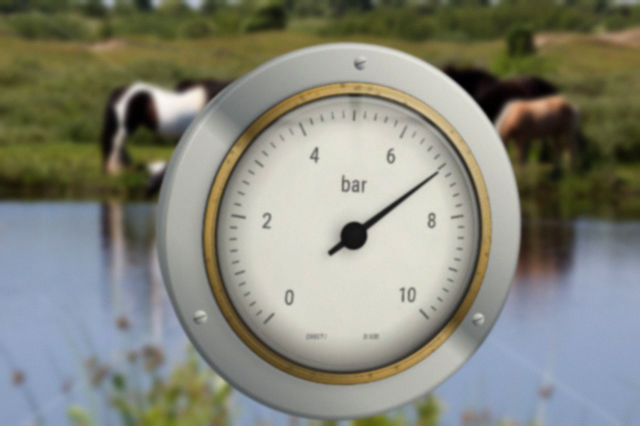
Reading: value=7 unit=bar
